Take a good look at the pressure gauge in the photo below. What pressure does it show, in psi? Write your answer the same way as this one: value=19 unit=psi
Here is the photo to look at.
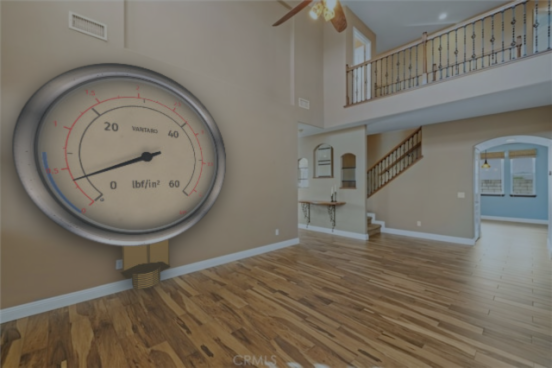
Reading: value=5 unit=psi
